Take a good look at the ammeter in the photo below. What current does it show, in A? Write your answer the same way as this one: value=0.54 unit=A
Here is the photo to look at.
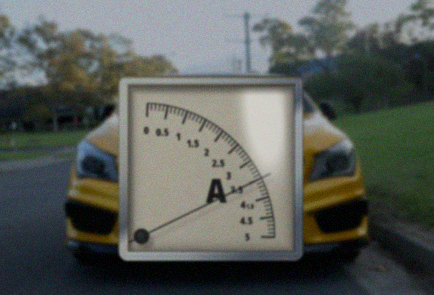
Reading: value=3.5 unit=A
